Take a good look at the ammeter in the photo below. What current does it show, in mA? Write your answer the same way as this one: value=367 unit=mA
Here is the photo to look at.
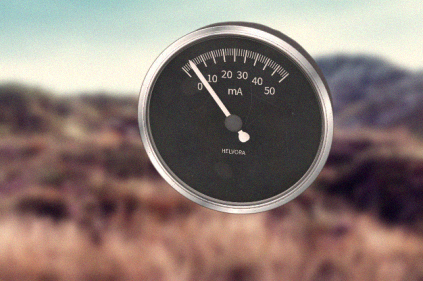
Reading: value=5 unit=mA
